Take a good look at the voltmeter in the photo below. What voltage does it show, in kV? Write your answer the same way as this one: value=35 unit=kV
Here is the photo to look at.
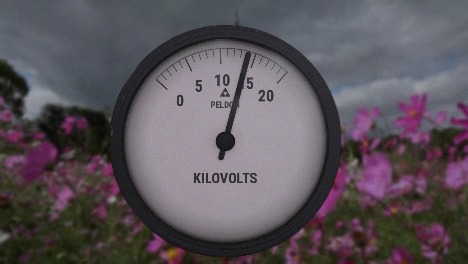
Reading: value=14 unit=kV
